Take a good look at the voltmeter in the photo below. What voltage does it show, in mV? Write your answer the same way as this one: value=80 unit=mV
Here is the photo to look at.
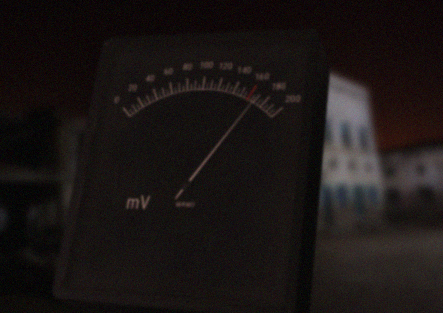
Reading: value=170 unit=mV
